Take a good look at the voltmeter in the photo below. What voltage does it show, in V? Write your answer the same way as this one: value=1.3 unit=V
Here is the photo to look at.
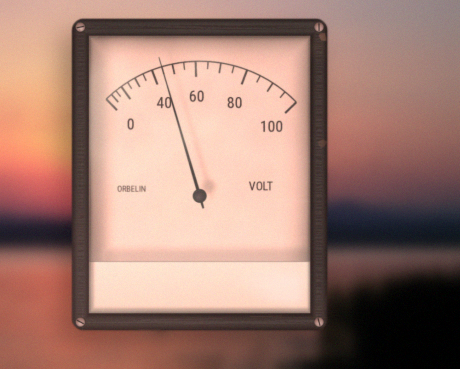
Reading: value=45 unit=V
